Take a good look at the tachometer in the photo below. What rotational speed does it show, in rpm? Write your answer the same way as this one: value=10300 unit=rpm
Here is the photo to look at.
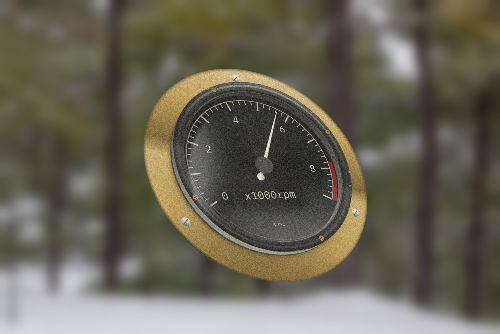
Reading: value=5600 unit=rpm
